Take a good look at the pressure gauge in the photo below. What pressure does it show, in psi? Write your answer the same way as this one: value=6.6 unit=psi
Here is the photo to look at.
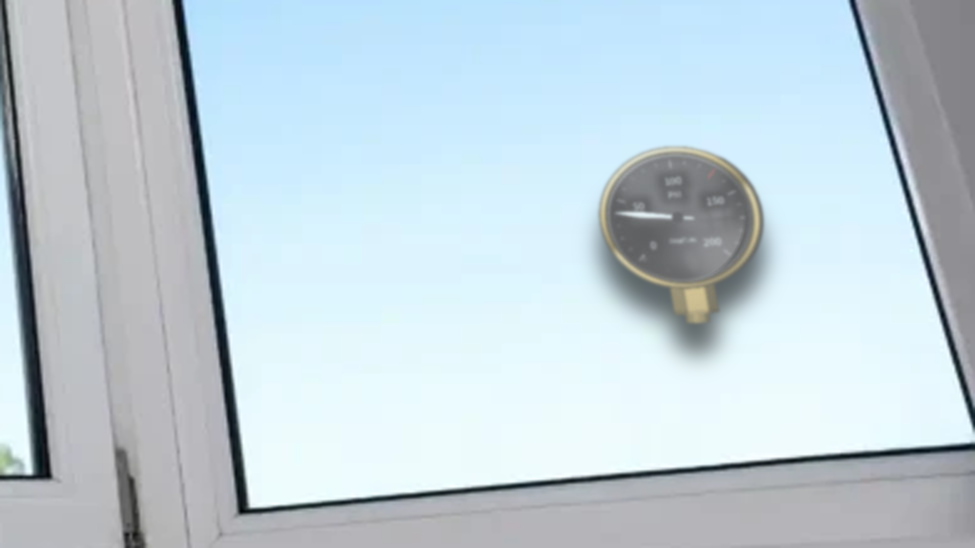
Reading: value=40 unit=psi
